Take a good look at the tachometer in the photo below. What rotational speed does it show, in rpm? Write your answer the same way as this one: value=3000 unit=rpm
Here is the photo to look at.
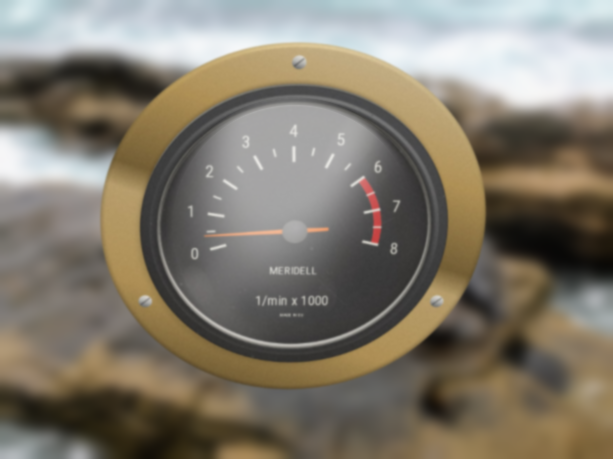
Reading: value=500 unit=rpm
